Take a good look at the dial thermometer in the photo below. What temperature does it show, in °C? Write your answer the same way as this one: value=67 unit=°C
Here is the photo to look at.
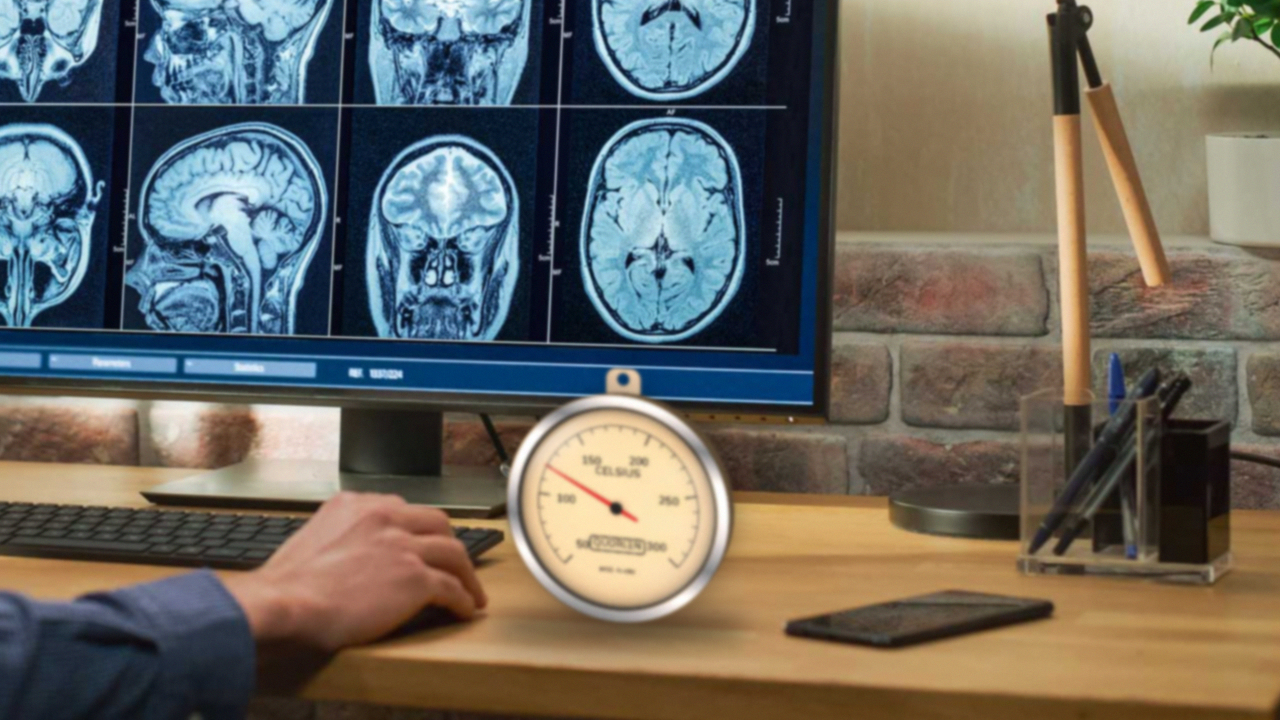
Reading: value=120 unit=°C
